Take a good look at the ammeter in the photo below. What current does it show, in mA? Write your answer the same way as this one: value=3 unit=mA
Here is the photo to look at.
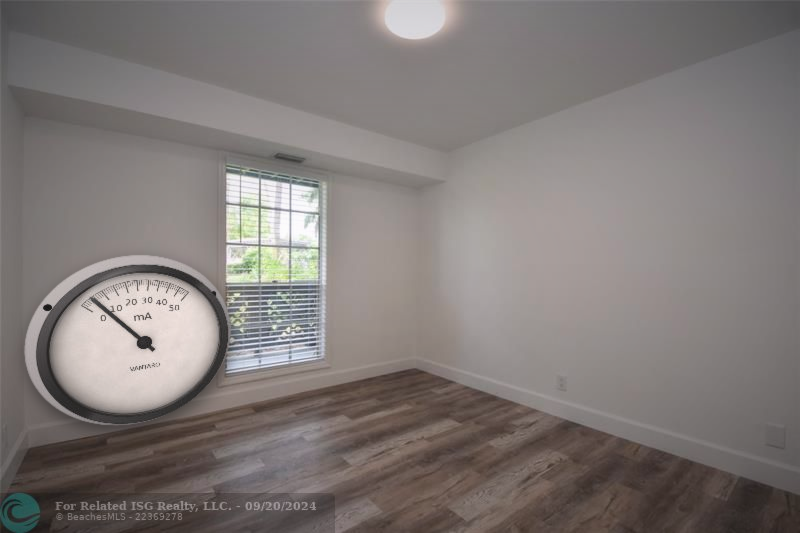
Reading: value=5 unit=mA
